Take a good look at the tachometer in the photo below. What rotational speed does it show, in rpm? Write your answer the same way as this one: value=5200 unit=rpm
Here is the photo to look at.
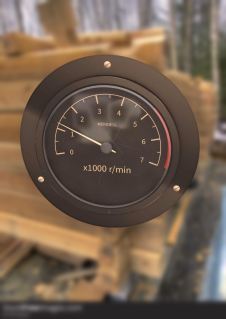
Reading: value=1250 unit=rpm
